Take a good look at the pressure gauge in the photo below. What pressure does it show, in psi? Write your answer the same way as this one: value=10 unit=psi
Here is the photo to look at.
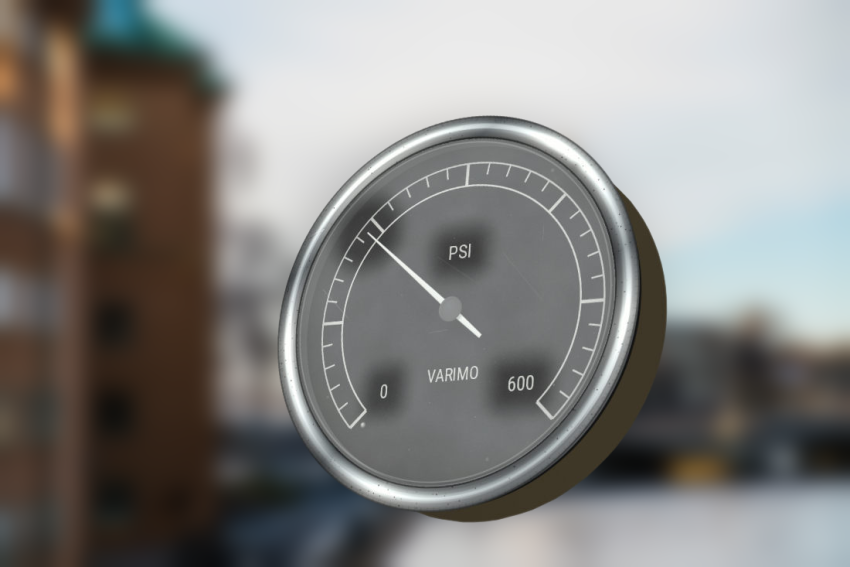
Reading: value=190 unit=psi
